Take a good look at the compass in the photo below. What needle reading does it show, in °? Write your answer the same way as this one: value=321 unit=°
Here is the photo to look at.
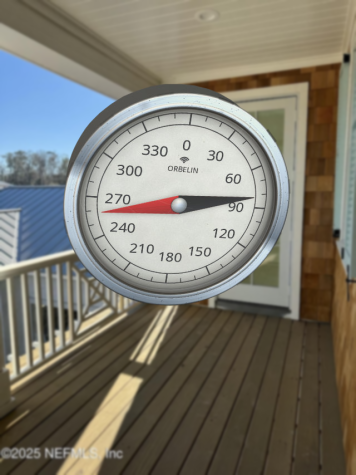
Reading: value=260 unit=°
